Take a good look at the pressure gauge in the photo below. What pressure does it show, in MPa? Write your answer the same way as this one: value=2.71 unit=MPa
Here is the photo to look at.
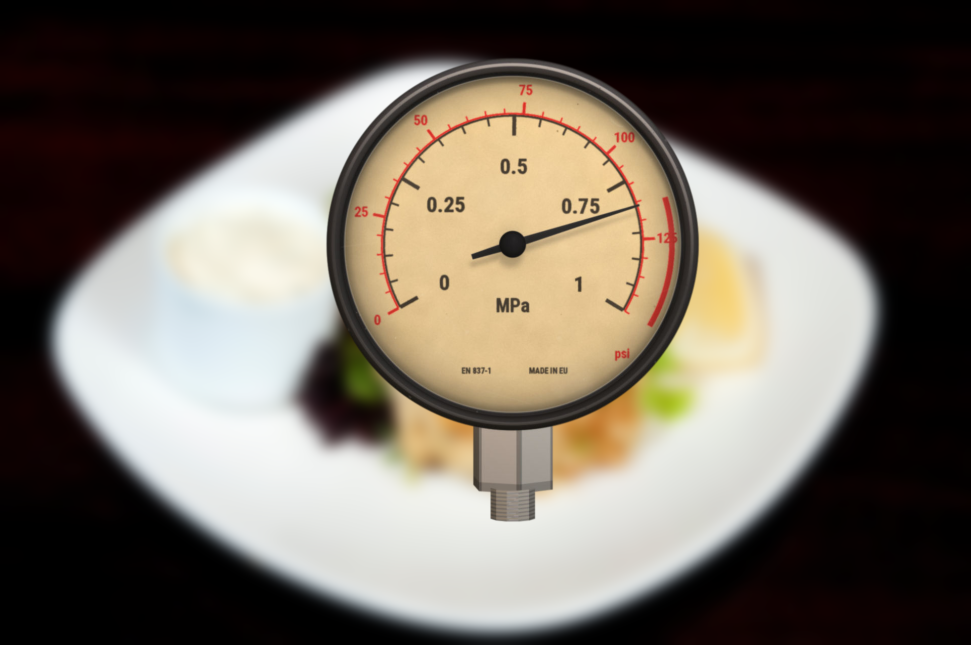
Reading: value=0.8 unit=MPa
